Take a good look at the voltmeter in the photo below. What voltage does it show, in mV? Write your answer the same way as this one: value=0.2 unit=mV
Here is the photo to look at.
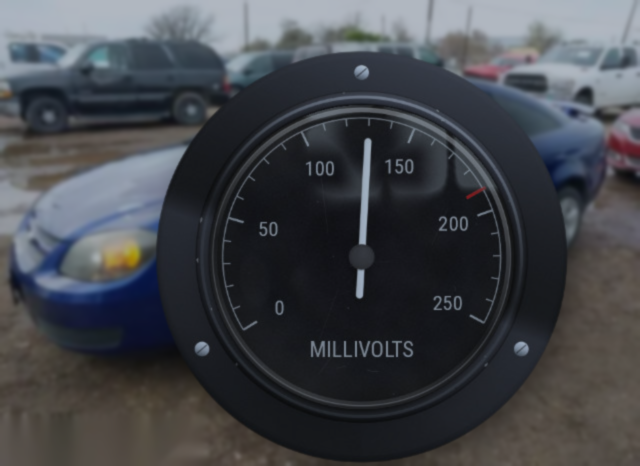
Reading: value=130 unit=mV
